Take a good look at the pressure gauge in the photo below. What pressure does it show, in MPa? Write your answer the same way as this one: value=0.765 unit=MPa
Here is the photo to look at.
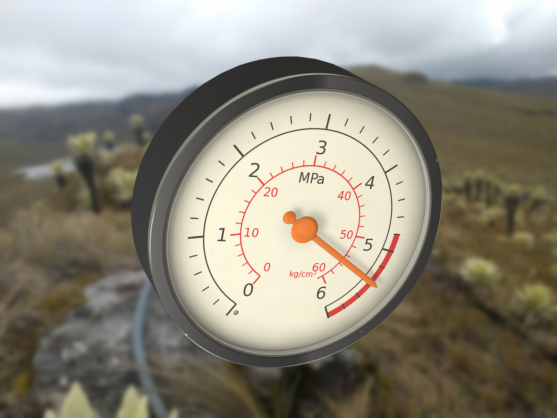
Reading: value=5.4 unit=MPa
